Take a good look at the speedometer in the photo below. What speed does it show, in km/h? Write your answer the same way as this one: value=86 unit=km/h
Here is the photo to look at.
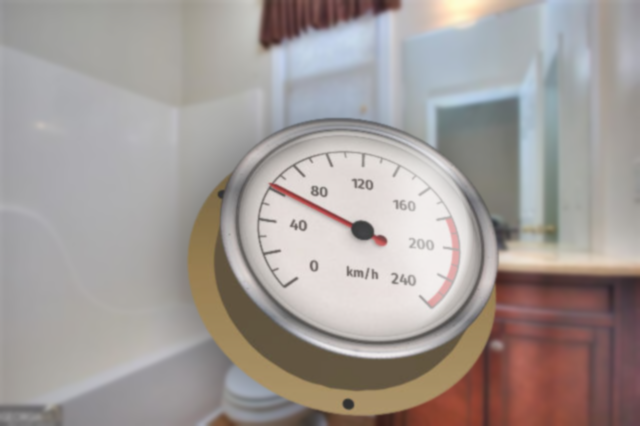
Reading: value=60 unit=km/h
